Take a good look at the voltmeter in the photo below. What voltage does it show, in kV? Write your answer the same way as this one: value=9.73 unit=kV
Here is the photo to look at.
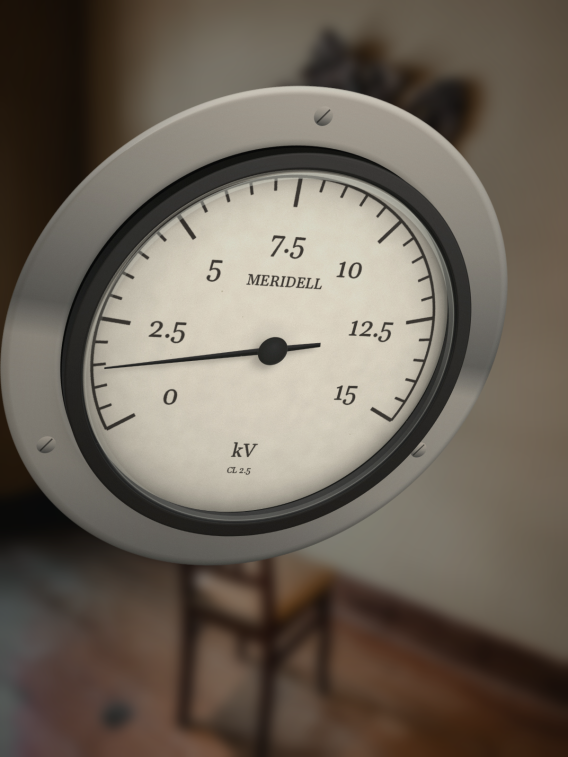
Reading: value=1.5 unit=kV
